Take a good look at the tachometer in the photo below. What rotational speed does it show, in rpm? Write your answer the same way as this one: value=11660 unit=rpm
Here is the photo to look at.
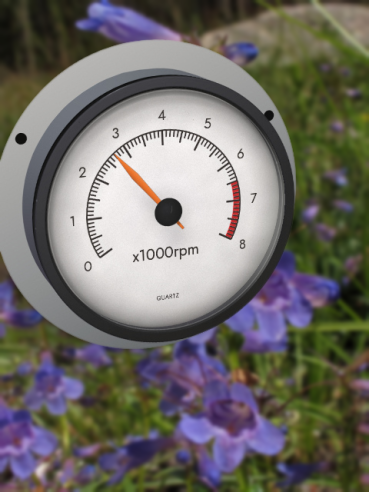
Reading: value=2700 unit=rpm
